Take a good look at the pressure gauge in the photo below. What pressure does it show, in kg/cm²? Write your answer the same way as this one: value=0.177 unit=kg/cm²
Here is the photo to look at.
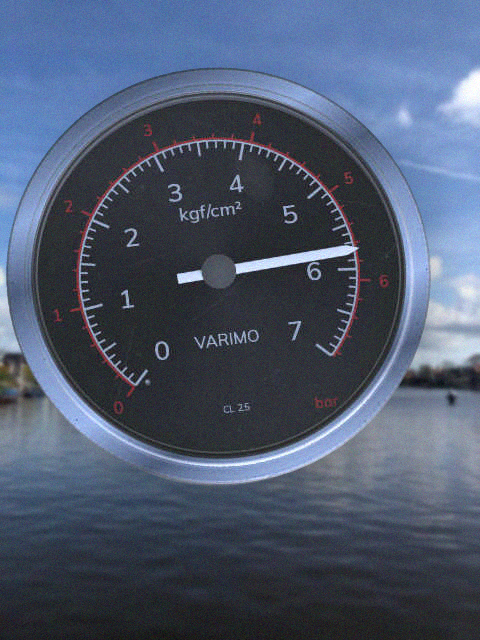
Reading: value=5.8 unit=kg/cm²
